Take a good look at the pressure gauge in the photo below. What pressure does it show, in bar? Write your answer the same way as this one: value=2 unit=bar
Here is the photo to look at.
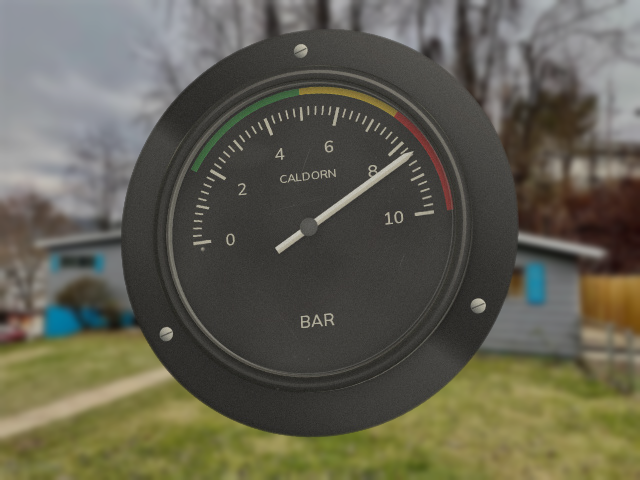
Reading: value=8.4 unit=bar
